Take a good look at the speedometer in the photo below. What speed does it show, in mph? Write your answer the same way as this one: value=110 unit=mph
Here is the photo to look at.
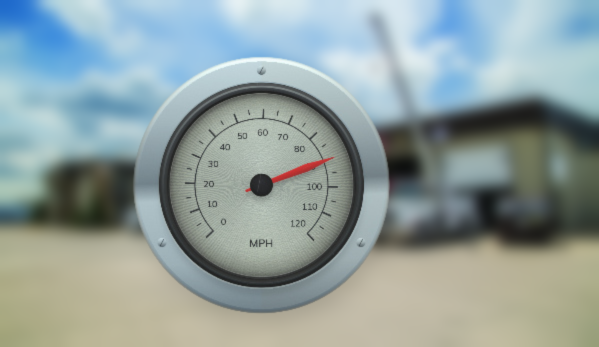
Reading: value=90 unit=mph
